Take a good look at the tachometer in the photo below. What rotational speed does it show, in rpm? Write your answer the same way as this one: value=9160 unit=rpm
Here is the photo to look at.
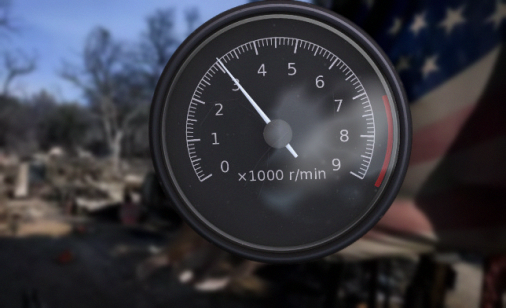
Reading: value=3100 unit=rpm
